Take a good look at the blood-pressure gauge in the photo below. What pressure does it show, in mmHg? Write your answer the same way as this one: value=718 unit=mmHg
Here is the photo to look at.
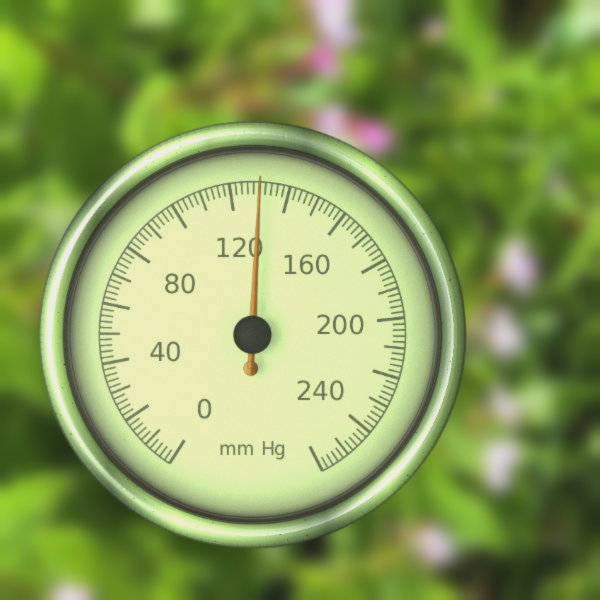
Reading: value=130 unit=mmHg
